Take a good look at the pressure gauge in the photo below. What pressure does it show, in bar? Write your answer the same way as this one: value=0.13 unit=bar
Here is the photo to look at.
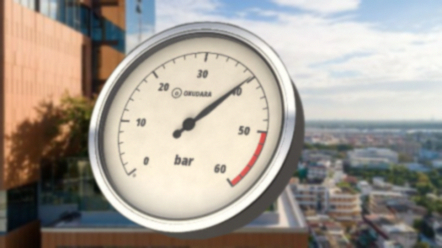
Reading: value=40 unit=bar
